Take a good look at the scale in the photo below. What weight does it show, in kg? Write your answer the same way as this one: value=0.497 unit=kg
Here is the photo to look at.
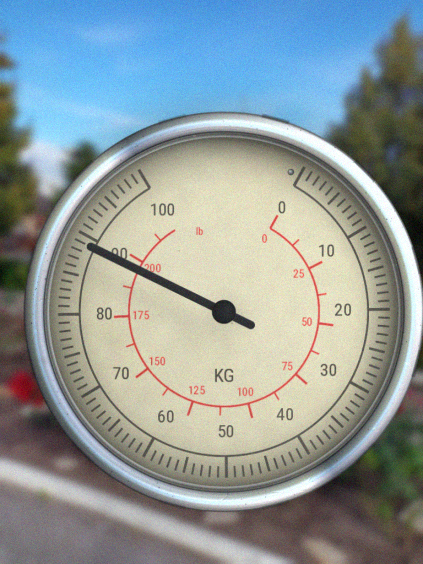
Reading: value=89 unit=kg
